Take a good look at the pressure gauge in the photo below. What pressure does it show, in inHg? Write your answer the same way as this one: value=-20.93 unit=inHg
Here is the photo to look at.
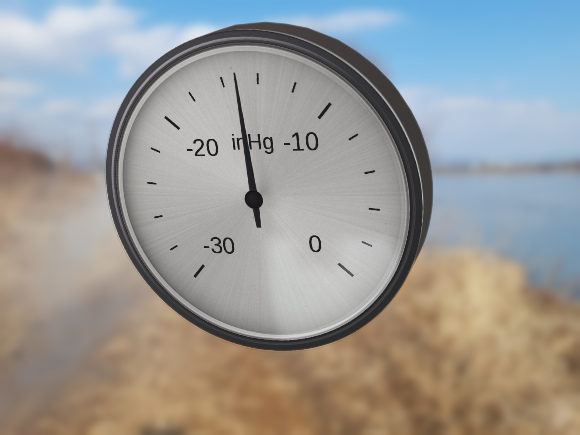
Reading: value=-15 unit=inHg
